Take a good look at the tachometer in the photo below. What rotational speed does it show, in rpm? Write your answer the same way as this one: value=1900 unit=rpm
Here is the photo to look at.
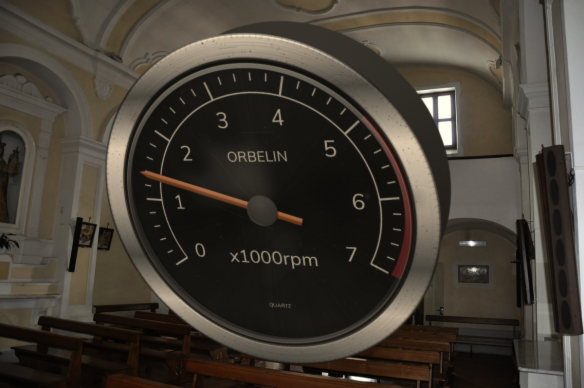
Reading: value=1400 unit=rpm
